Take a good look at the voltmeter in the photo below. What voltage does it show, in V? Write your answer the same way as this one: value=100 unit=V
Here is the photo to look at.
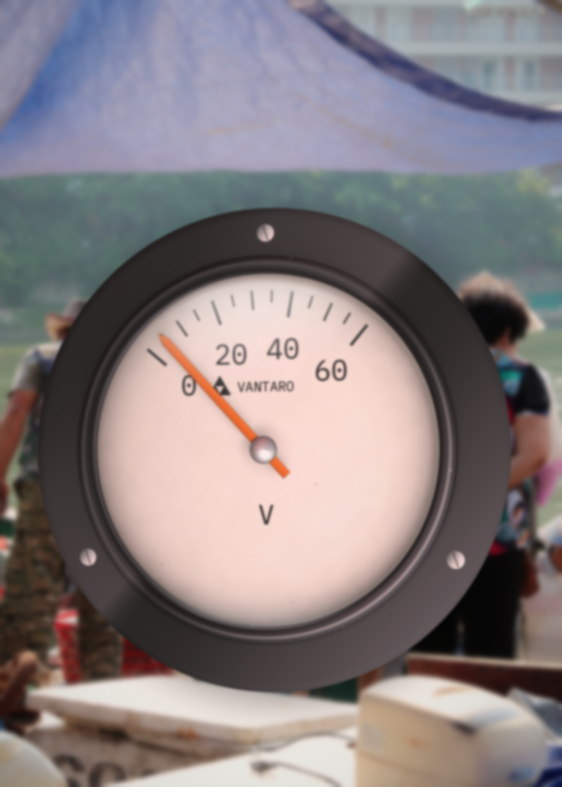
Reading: value=5 unit=V
